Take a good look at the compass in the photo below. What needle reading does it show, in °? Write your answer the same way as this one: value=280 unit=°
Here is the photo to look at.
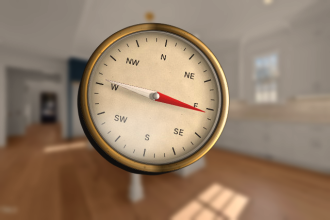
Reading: value=95 unit=°
